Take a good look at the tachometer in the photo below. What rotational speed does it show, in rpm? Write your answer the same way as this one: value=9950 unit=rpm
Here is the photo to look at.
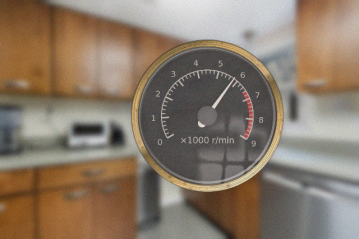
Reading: value=5800 unit=rpm
